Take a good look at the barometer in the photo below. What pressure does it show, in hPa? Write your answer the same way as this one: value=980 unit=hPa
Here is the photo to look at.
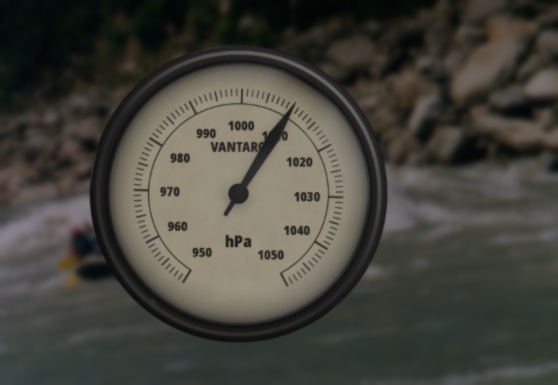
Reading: value=1010 unit=hPa
